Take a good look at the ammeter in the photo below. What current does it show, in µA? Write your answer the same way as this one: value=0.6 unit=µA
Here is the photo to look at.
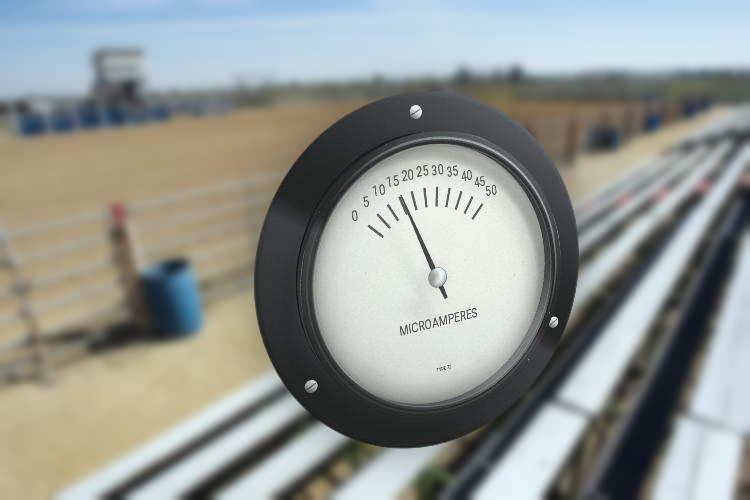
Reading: value=15 unit=µA
